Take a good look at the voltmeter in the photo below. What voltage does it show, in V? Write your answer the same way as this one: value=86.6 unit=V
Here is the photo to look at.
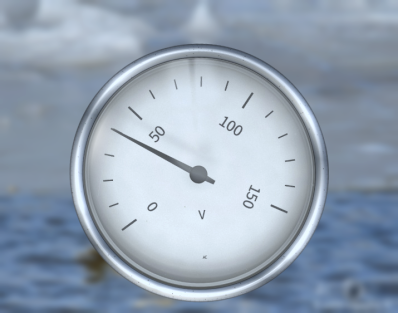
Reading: value=40 unit=V
